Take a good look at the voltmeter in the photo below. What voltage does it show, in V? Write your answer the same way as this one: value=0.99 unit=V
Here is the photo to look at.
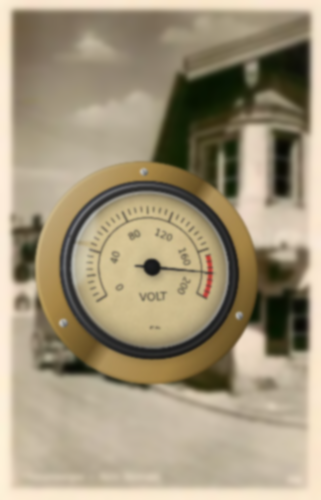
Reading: value=180 unit=V
